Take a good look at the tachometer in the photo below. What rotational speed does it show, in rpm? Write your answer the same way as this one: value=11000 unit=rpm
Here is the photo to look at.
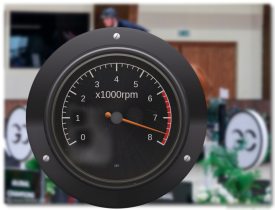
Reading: value=7600 unit=rpm
